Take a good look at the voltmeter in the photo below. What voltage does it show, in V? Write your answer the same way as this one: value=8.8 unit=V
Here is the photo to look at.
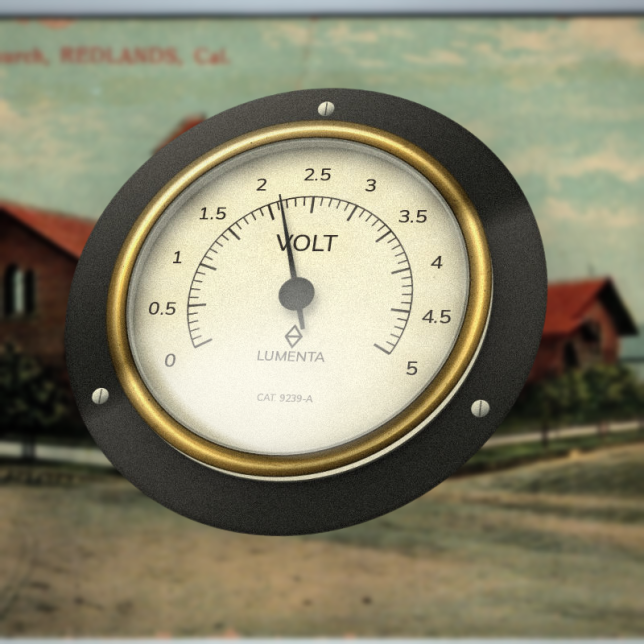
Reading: value=2.15 unit=V
